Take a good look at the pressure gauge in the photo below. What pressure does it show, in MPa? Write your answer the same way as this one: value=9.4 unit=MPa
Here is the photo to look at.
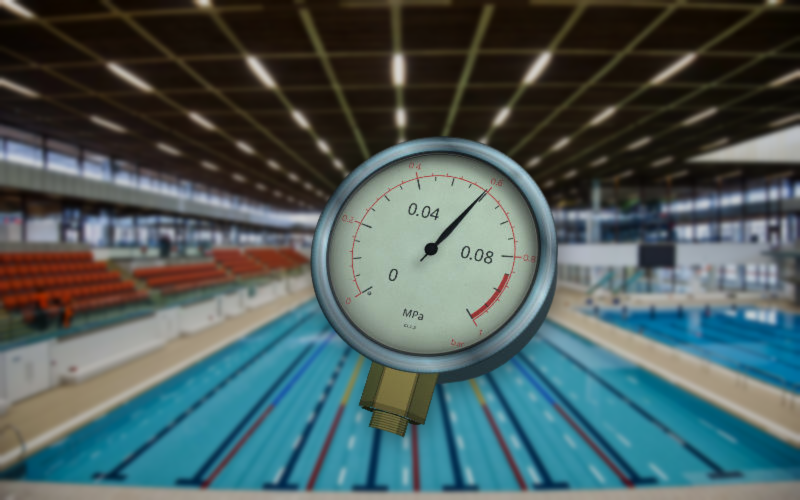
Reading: value=0.06 unit=MPa
